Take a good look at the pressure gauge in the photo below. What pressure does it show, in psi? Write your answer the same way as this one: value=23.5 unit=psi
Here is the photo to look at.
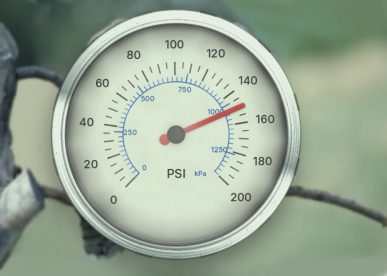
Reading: value=150 unit=psi
